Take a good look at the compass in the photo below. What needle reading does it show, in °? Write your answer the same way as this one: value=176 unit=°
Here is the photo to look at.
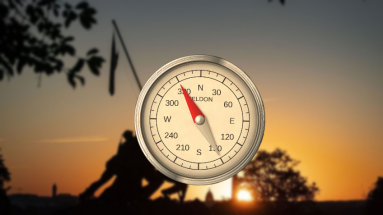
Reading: value=330 unit=°
